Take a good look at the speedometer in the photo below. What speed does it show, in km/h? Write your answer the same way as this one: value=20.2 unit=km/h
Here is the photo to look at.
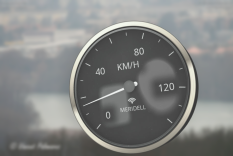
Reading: value=15 unit=km/h
